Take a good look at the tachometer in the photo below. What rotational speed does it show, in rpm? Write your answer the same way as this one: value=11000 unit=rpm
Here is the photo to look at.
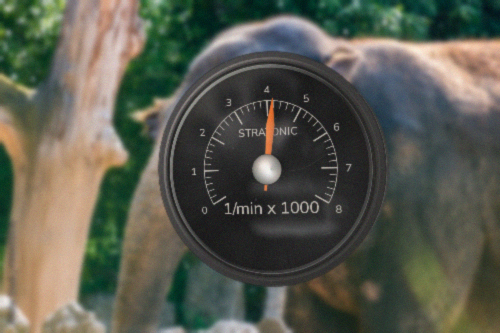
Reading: value=4200 unit=rpm
